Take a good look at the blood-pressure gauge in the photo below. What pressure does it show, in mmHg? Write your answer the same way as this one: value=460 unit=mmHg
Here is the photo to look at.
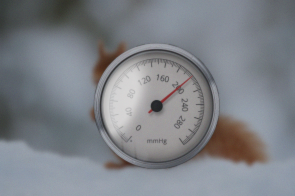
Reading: value=200 unit=mmHg
